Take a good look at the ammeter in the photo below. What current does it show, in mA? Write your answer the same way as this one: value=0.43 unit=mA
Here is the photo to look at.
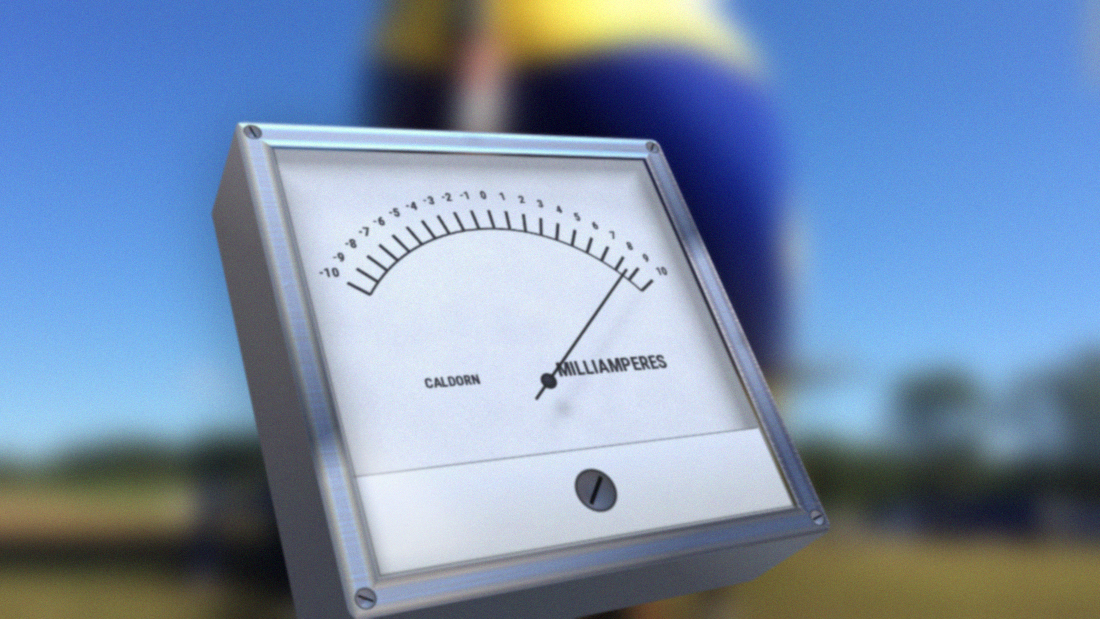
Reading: value=8.5 unit=mA
